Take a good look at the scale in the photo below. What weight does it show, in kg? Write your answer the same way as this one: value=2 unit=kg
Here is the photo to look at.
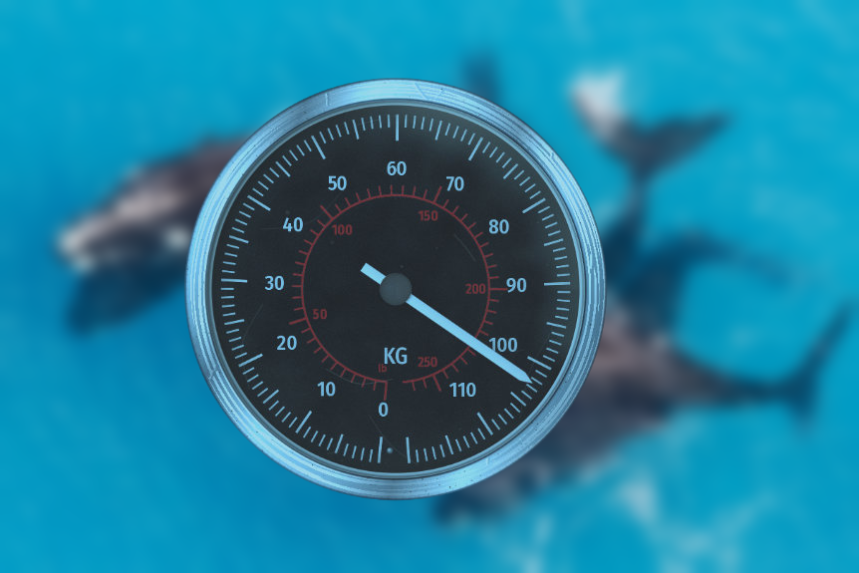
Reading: value=102.5 unit=kg
